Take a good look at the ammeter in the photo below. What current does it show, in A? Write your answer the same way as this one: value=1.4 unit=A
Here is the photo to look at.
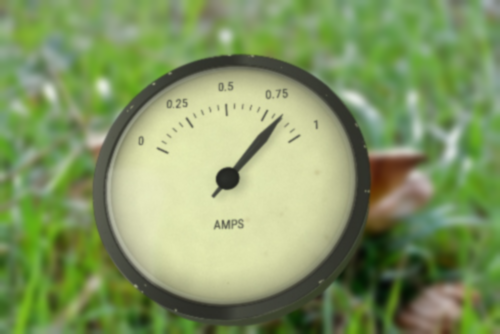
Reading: value=0.85 unit=A
